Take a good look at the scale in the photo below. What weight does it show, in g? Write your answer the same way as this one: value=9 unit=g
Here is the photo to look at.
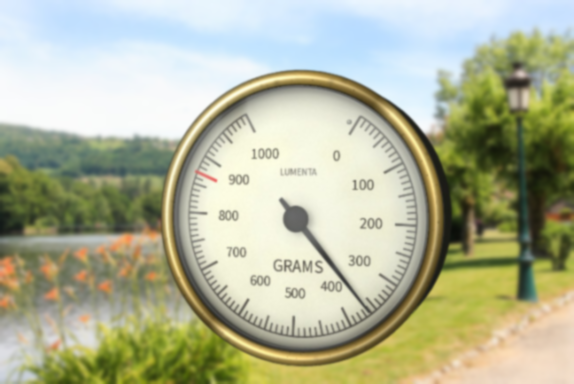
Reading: value=360 unit=g
